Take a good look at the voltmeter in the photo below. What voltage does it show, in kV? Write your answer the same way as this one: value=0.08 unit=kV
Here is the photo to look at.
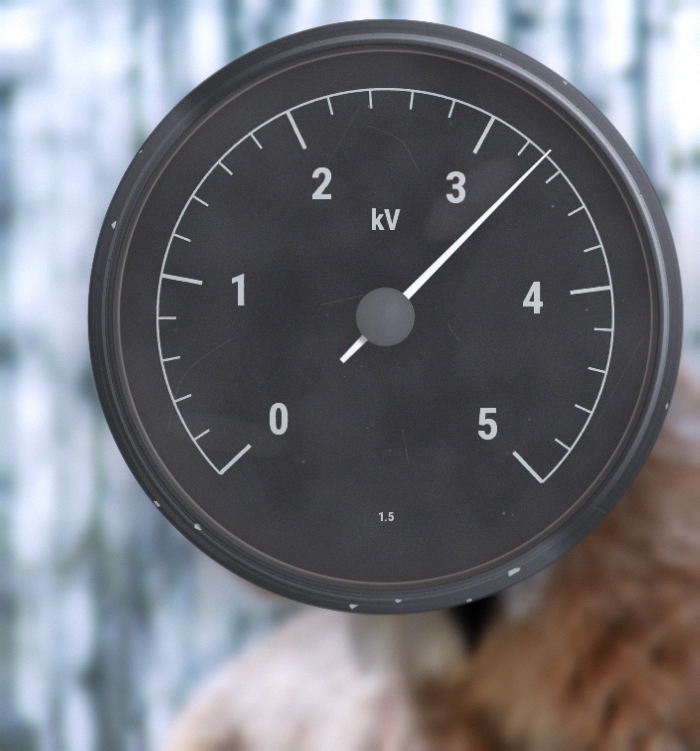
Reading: value=3.3 unit=kV
